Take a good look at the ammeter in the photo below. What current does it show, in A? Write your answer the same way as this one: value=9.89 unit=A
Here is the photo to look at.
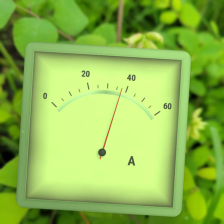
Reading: value=37.5 unit=A
